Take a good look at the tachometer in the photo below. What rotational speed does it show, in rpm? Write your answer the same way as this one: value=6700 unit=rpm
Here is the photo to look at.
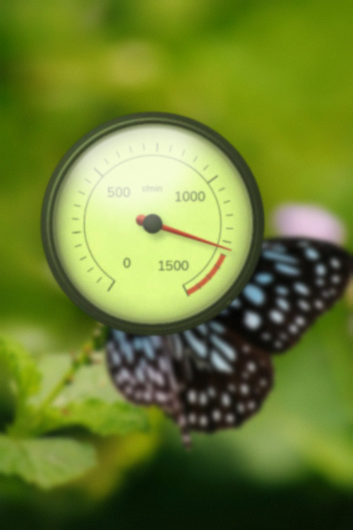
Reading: value=1275 unit=rpm
